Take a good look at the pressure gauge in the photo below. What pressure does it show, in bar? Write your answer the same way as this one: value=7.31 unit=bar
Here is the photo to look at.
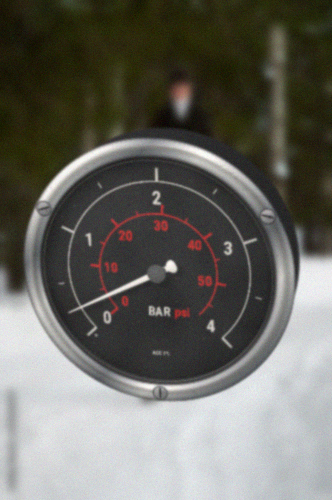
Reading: value=0.25 unit=bar
